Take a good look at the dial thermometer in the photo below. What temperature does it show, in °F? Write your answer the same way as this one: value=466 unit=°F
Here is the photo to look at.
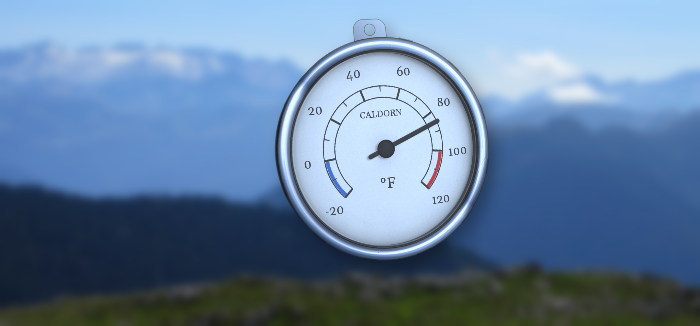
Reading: value=85 unit=°F
